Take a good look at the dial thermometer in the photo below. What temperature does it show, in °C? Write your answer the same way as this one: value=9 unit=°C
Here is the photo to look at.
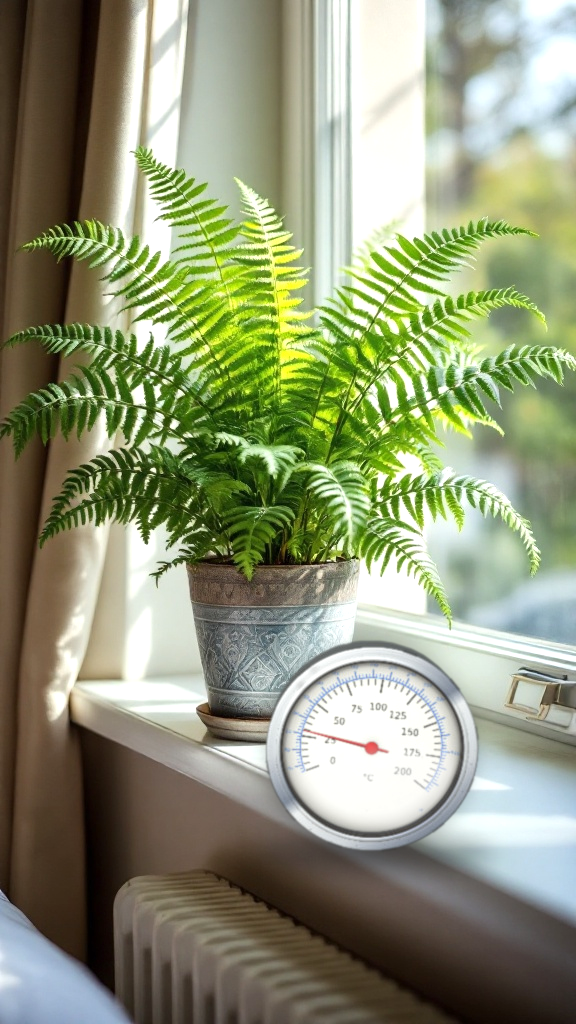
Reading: value=30 unit=°C
